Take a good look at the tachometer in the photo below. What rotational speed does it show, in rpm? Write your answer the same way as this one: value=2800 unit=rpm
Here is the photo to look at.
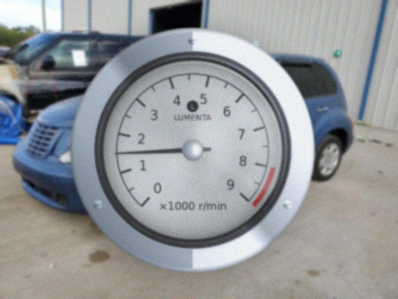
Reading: value=1500 unit=rpm
